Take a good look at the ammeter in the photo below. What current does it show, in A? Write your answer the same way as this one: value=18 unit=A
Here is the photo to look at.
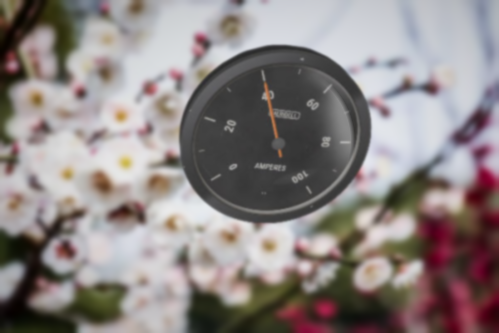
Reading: value=40 unit=A
